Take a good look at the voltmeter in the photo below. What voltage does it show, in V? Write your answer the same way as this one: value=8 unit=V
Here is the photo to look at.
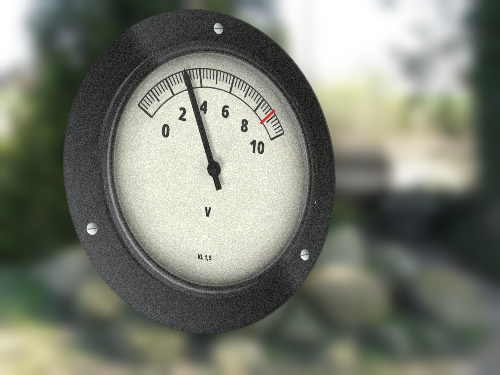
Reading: value=3 unit=V
